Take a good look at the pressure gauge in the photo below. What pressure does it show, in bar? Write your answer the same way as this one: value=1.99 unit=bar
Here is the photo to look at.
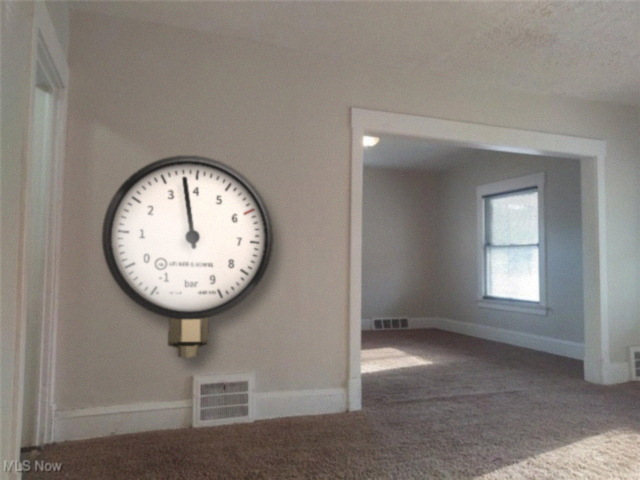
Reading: value=3.6 unit=bar
